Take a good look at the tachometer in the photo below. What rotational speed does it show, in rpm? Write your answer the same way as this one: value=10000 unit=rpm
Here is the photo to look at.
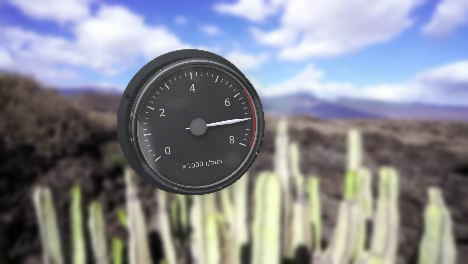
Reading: value=7000 unit=rpm
